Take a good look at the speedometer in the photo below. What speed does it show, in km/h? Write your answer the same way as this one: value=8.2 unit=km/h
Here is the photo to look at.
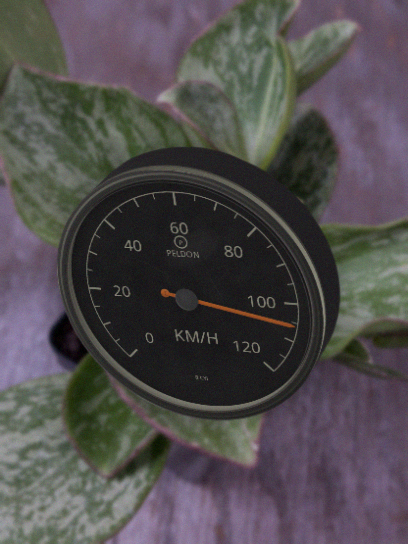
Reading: value=105 unit=km/h
